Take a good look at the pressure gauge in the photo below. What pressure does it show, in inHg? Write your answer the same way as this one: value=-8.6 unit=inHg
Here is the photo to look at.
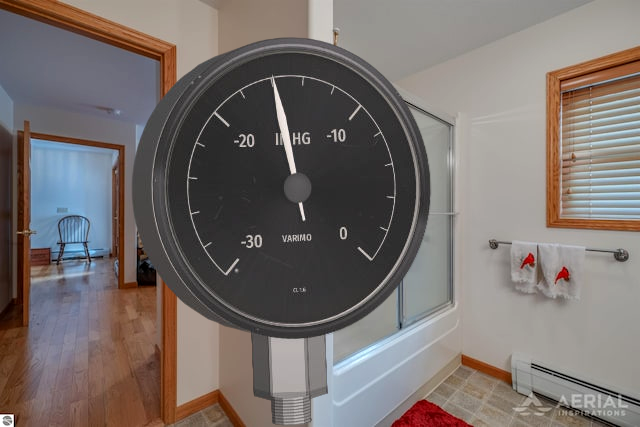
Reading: value=-16 unit=inHg
